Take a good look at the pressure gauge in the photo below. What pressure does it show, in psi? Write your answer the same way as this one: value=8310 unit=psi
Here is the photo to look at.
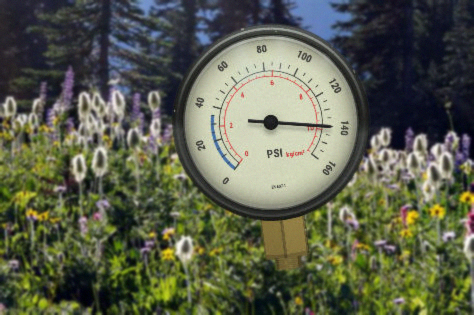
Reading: value=140 unit=psi
